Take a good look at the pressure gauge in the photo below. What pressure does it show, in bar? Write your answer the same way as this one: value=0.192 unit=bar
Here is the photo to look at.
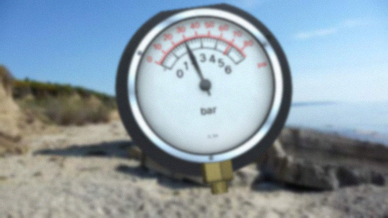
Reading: value=2 unit=bar
